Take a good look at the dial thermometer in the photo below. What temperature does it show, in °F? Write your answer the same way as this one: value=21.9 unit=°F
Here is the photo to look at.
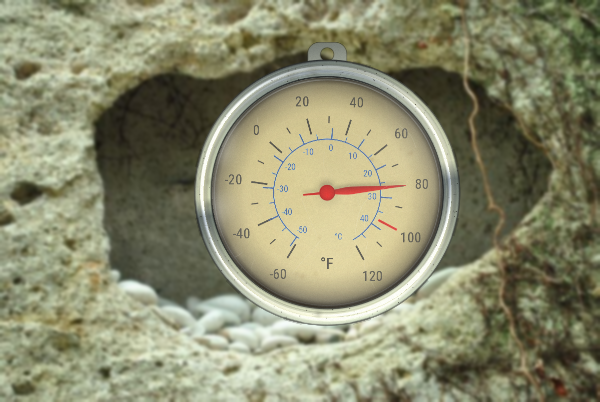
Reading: value=80 unit=°F
